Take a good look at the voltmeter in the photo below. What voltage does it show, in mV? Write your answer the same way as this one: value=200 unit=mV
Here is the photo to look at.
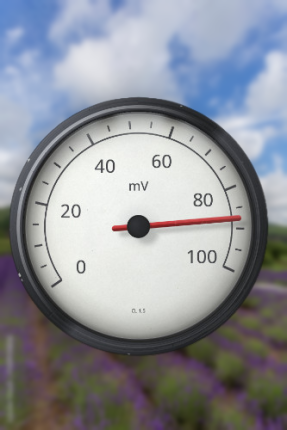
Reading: value=87.5 unit=mV
